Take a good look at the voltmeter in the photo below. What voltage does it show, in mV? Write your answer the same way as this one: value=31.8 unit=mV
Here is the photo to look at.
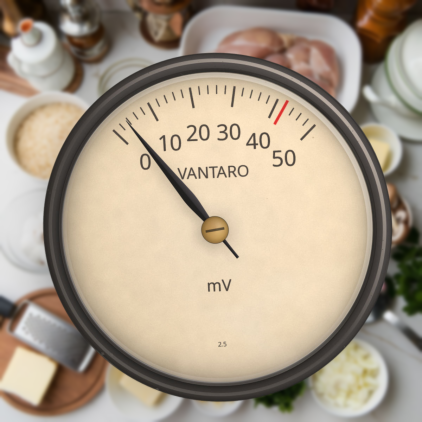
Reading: value=4 unit=mV
